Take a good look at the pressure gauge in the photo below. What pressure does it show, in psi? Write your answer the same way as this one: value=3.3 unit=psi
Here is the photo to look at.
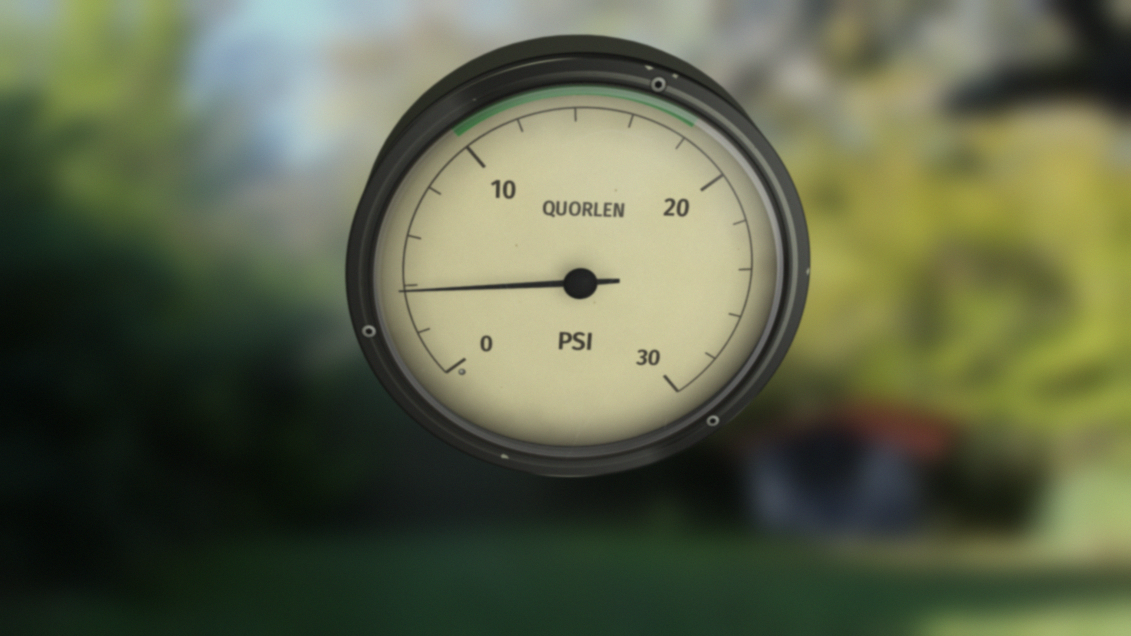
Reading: value=4 unit=psi
